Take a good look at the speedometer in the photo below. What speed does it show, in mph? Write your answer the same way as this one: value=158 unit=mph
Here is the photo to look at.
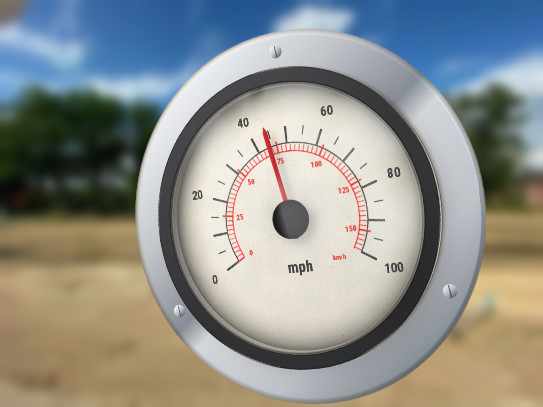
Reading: value=45 unit=mph
